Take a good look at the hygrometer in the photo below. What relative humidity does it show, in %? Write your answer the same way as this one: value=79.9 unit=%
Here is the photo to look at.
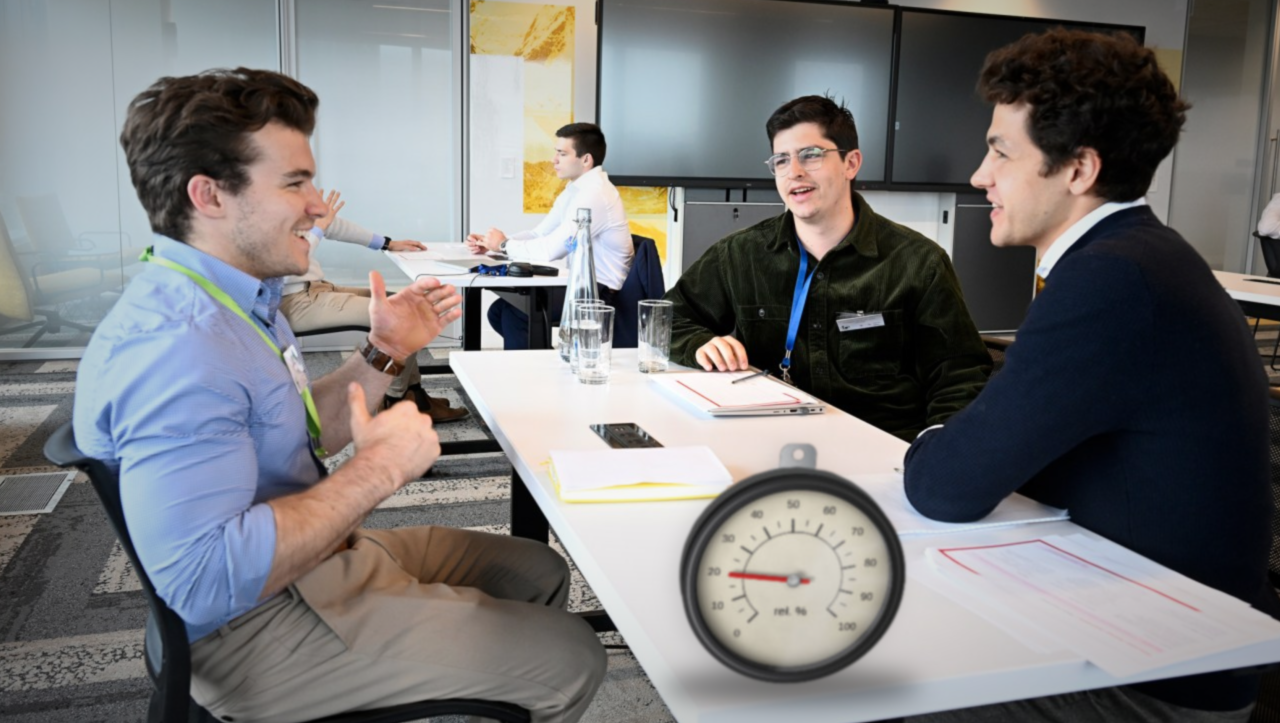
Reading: value=20 unit=%
